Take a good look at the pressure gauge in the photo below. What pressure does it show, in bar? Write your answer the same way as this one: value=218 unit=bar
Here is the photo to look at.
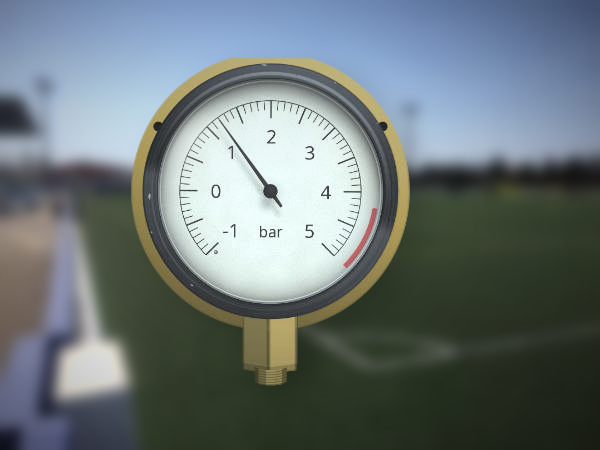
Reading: value=1.2 unit=bar
